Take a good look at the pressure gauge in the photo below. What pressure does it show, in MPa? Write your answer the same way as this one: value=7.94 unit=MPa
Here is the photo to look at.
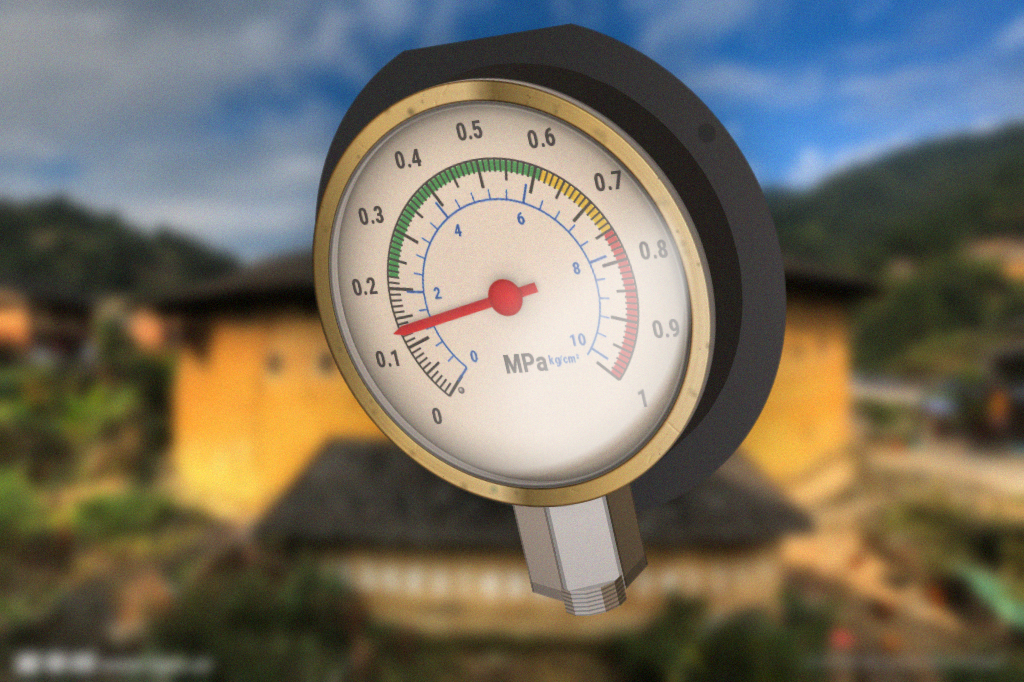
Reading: value=0.13 unit=MPa
